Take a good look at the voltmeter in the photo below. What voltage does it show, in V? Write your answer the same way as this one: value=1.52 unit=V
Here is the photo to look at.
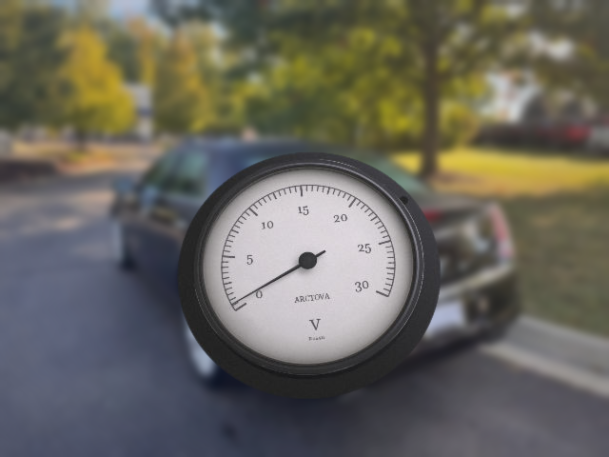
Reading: value=0.5 unit=V
